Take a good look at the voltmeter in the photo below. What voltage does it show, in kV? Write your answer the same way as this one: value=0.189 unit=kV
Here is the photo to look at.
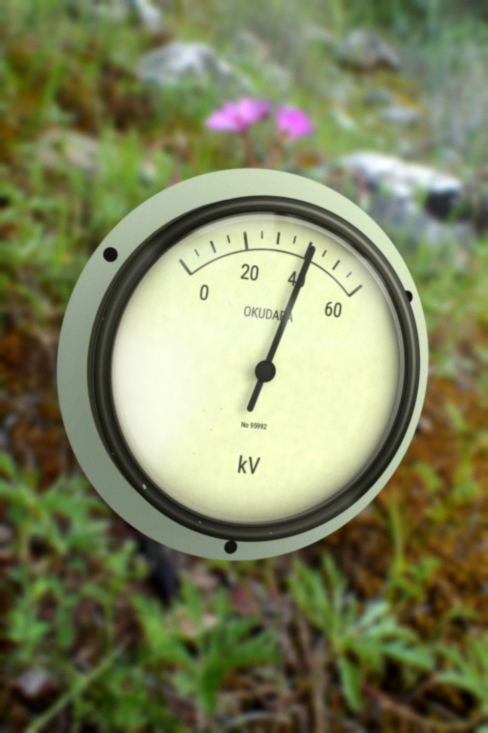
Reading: value=40 unit=kV
